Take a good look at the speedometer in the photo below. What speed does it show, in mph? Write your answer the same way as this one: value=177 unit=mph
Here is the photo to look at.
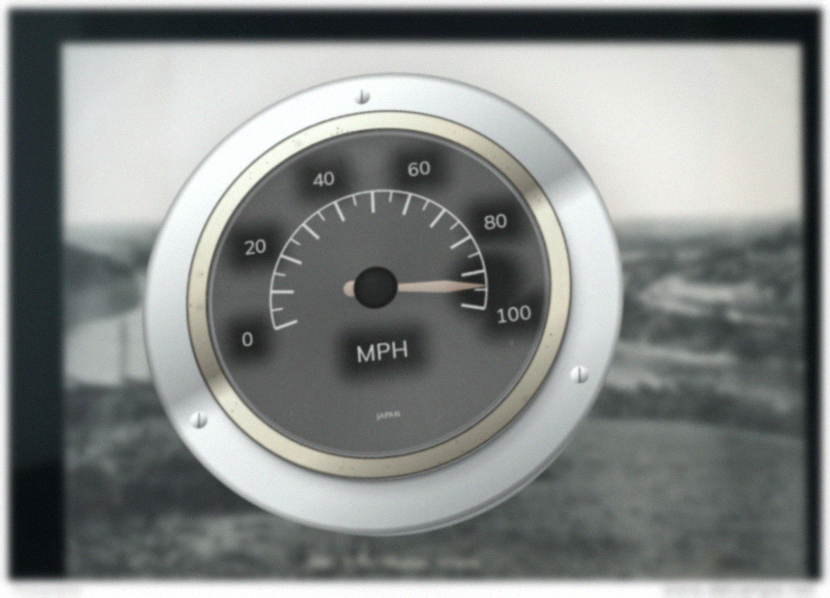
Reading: value=95 unit=mph
